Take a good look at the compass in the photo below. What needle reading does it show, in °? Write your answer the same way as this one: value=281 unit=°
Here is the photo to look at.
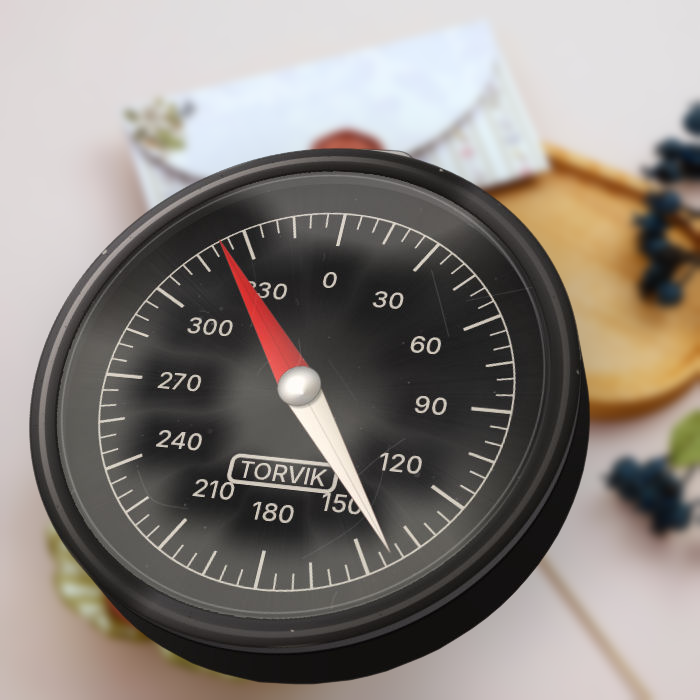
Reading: value=322.5 unit=°
